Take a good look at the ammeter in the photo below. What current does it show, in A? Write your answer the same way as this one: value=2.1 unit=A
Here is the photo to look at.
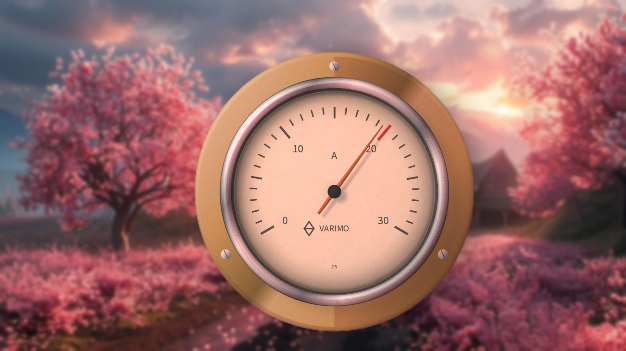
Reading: value=19.5 unit=A
